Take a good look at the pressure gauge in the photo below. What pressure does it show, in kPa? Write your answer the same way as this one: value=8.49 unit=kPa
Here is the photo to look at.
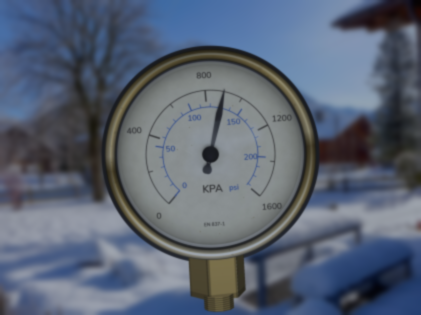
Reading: value=900 unit=kPa
